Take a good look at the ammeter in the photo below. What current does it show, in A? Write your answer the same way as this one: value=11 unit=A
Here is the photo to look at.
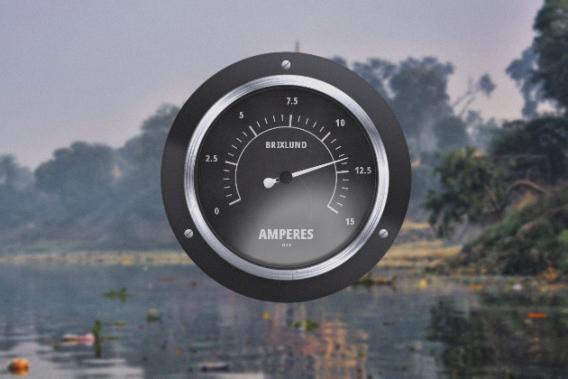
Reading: value=11.75 unit=A
